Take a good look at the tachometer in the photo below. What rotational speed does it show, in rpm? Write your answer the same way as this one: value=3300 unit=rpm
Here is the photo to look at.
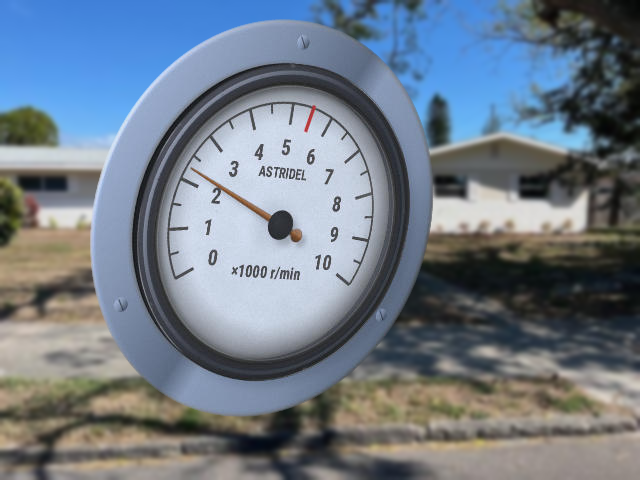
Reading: value=2250 unit=rpm
